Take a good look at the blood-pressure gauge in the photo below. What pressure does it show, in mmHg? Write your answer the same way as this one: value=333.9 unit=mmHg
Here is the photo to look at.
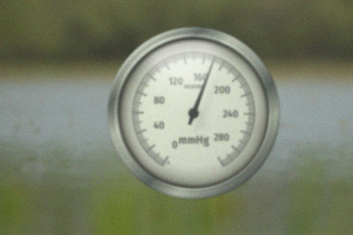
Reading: value=170 unit=mmHg
